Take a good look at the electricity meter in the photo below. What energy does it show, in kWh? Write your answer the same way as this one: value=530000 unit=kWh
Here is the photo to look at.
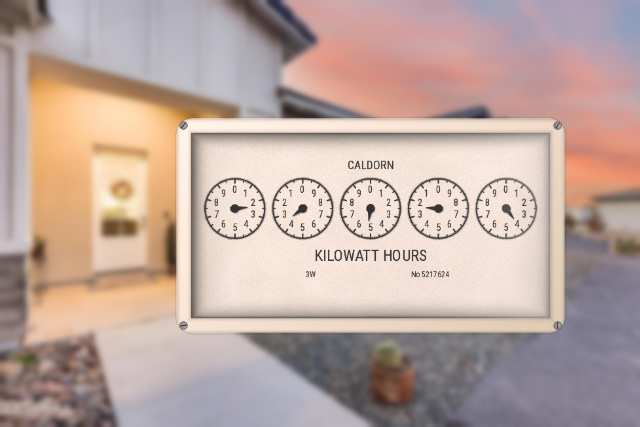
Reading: value=23524 unit=kWh
